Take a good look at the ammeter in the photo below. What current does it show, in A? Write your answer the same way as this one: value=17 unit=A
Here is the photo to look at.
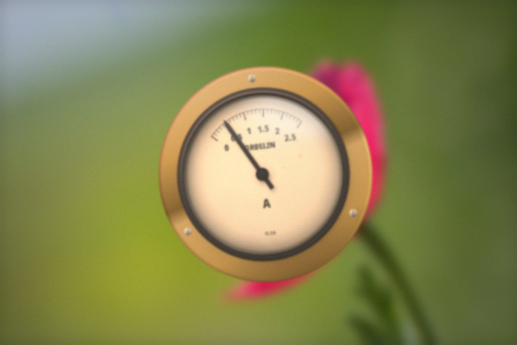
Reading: value=0.5 unit=A
